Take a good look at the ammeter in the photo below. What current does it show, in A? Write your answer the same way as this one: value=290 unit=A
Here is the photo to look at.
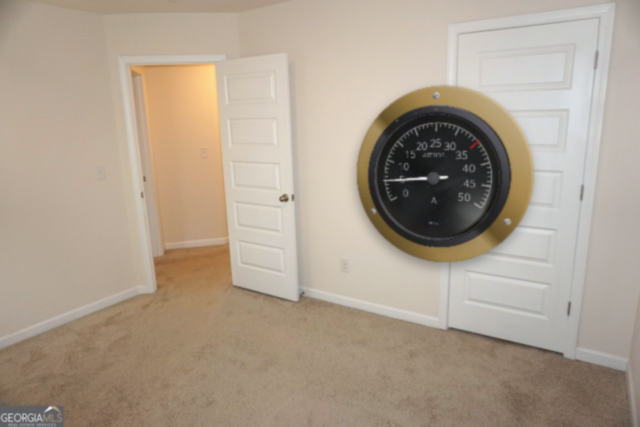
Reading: value=5 unit=A
